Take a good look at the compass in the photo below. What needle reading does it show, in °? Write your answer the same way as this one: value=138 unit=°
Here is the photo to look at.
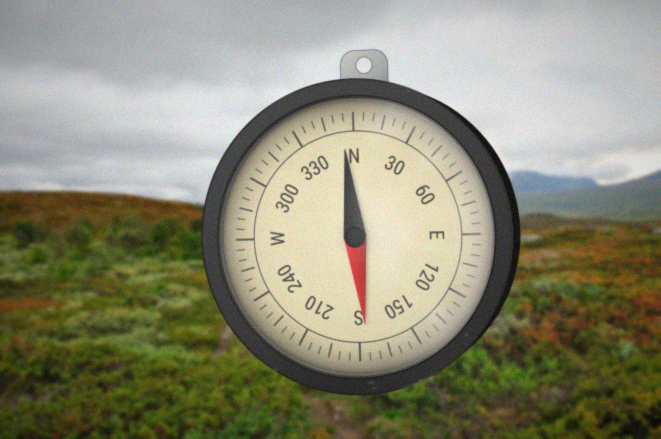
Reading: value=175 unit=°
